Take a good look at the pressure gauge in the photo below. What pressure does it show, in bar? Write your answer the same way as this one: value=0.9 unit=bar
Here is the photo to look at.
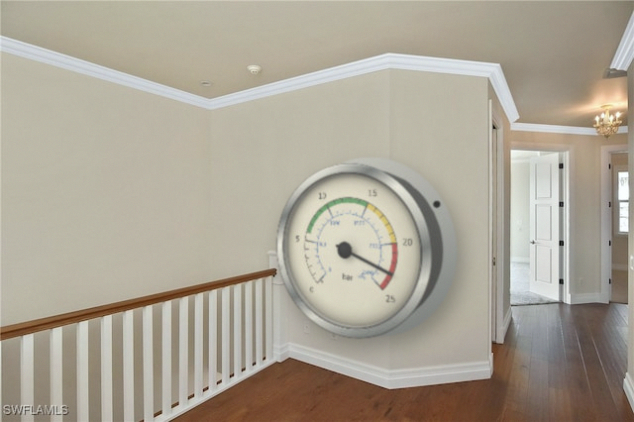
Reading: value=23 unit=bar
